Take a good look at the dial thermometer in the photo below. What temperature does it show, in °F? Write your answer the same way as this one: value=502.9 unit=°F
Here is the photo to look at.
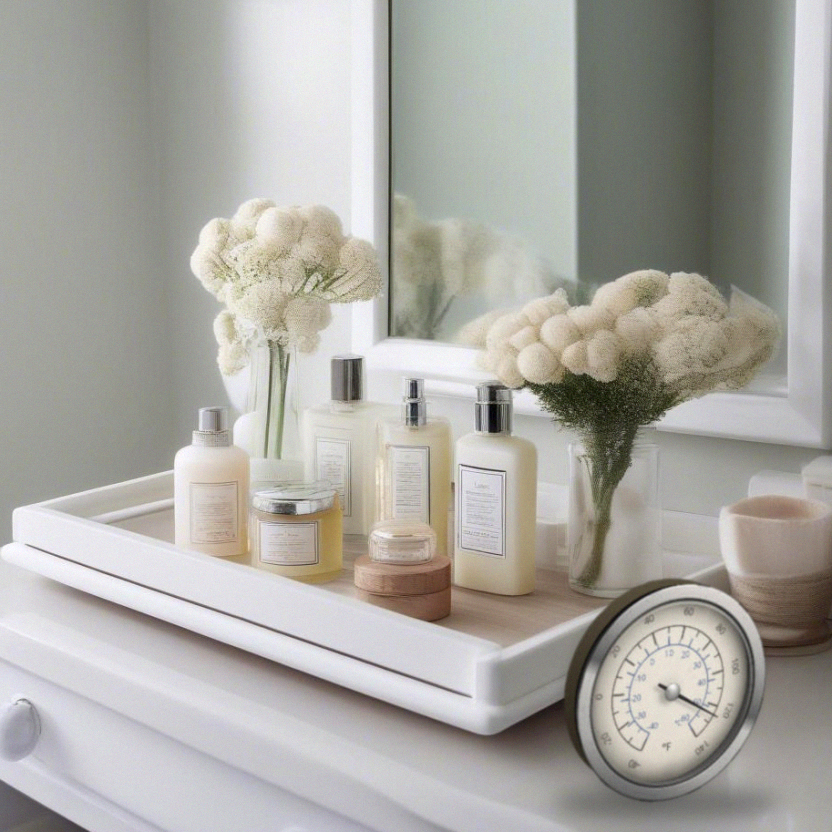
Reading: value=125 unit=°F
